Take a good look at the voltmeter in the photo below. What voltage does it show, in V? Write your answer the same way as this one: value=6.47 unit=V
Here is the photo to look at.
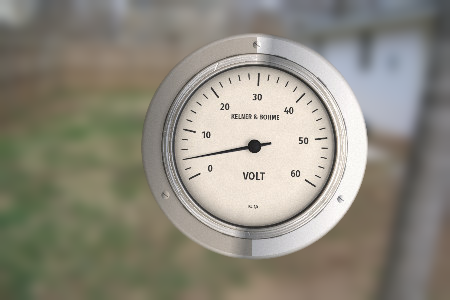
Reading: value=4 unit=V
